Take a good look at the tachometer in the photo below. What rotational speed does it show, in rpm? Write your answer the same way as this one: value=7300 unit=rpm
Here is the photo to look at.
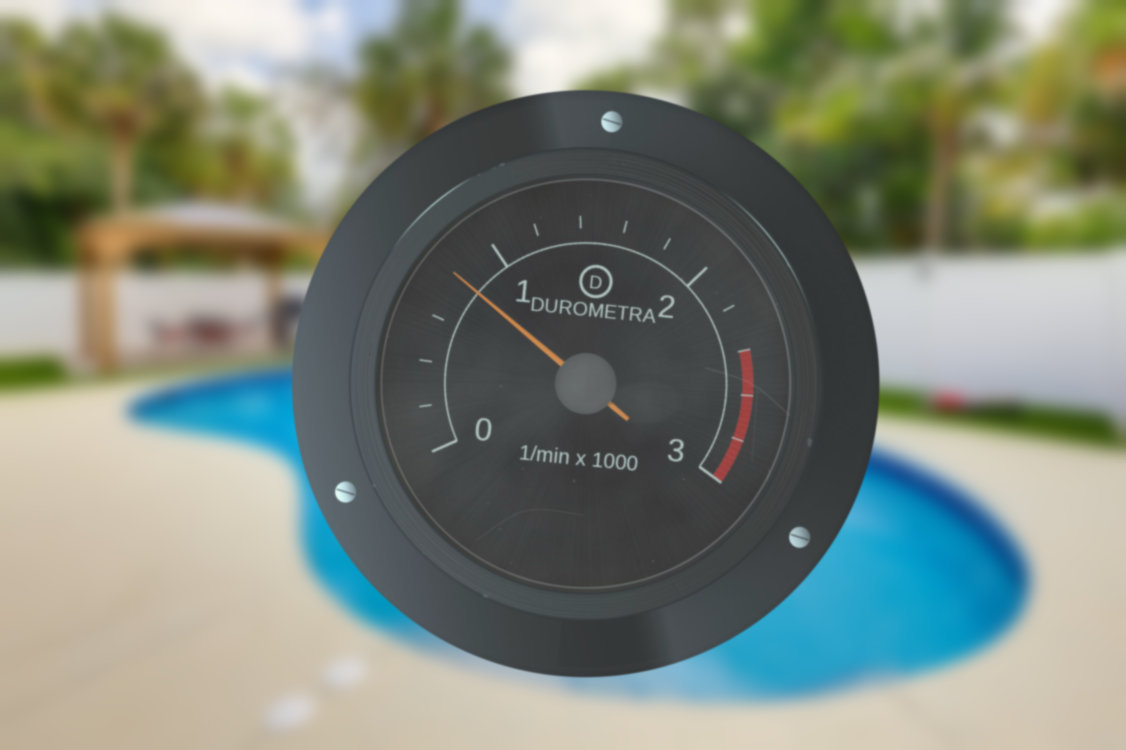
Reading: value=800 unit=rpm
